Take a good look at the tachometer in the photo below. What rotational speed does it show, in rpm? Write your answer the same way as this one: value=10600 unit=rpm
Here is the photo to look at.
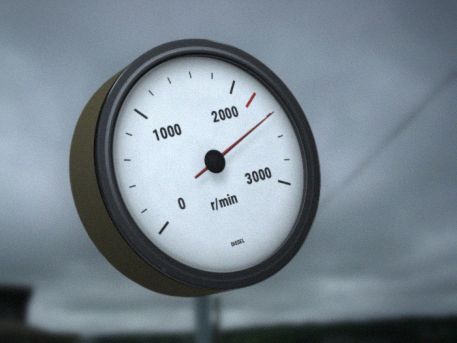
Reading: value=2400 unit=rpm
